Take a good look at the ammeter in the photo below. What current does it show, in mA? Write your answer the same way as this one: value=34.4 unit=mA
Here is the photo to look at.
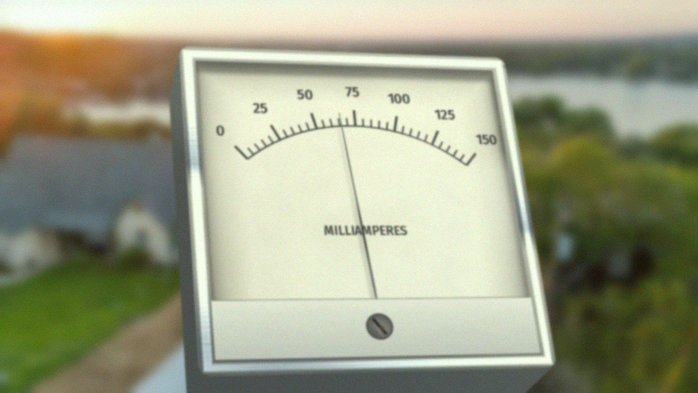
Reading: value=65 unit=mA
